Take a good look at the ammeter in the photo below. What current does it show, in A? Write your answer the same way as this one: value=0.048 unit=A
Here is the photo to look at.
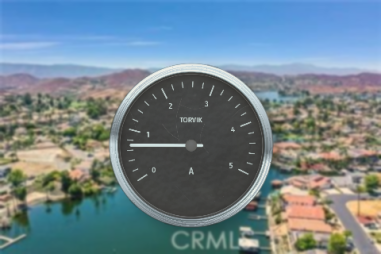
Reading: value=0.7 unit=A
